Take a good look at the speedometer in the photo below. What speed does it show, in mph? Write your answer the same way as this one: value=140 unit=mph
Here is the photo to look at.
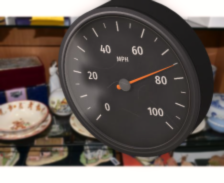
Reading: value=75 unit=mph
